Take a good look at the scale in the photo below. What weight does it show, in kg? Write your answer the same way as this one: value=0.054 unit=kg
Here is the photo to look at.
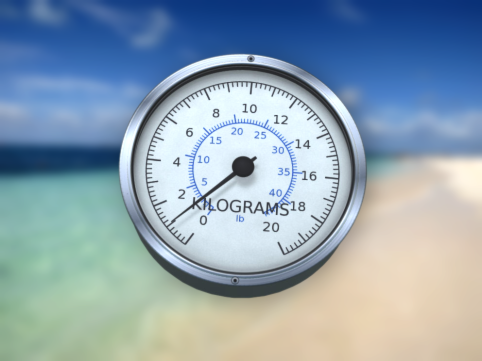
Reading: value=1 unit=kg
